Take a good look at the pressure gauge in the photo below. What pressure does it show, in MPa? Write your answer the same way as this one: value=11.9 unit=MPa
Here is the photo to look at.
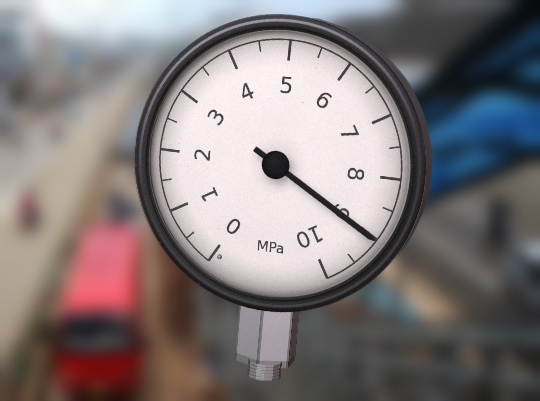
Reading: value=9 unit=MPa
